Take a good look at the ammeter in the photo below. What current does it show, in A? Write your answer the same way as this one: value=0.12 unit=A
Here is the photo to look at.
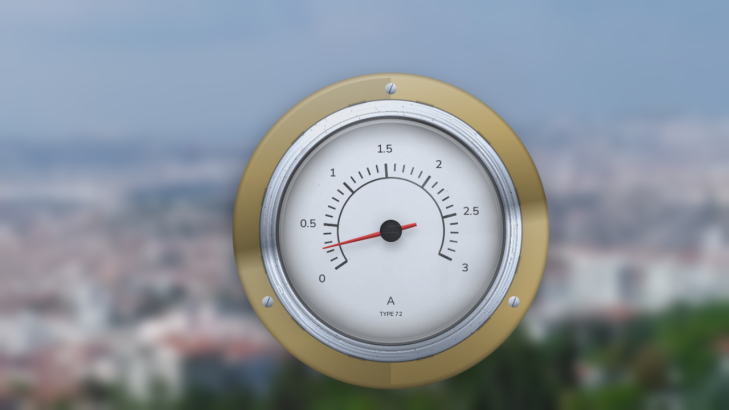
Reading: value=0.25 unit=A
